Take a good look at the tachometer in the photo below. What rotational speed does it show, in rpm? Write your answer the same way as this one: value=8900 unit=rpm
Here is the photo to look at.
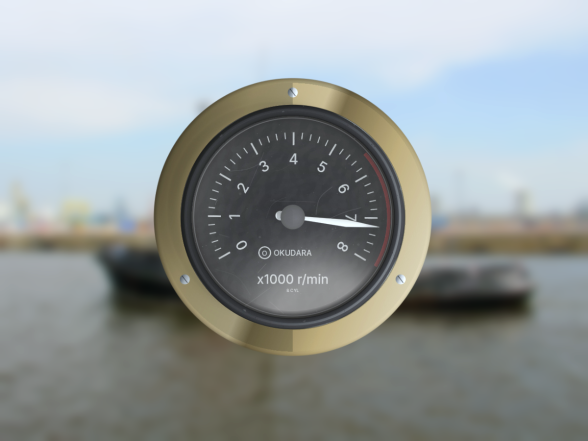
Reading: value=7200 unit=rpm
